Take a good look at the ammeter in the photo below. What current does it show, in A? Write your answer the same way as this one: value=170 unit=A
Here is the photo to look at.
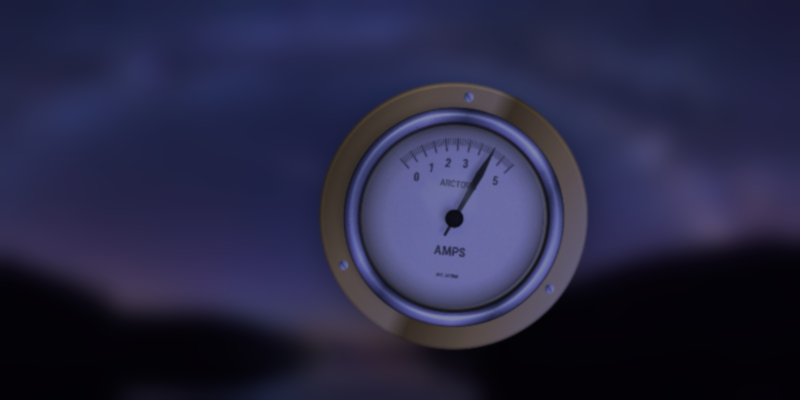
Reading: value=4 unit=A
